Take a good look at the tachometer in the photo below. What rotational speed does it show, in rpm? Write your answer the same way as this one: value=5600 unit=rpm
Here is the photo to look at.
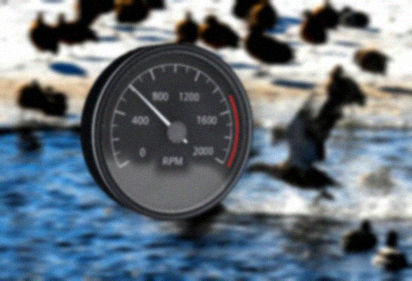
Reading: value=600 unit=rpm
